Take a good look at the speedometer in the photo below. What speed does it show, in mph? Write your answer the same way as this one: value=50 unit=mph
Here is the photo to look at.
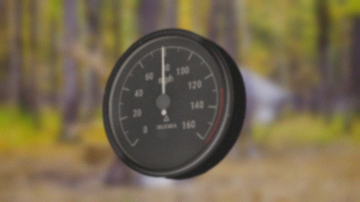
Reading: value=80 unit=mph
